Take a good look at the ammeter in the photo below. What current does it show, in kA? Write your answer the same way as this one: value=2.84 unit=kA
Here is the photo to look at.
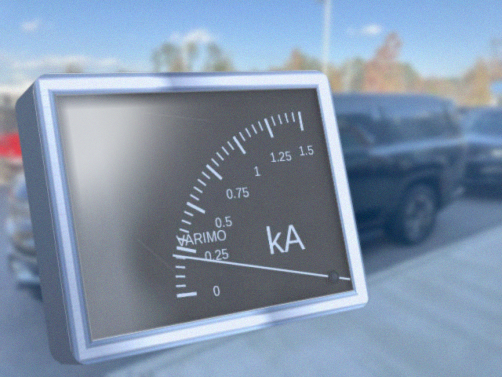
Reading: value=0.2 unit=kA
